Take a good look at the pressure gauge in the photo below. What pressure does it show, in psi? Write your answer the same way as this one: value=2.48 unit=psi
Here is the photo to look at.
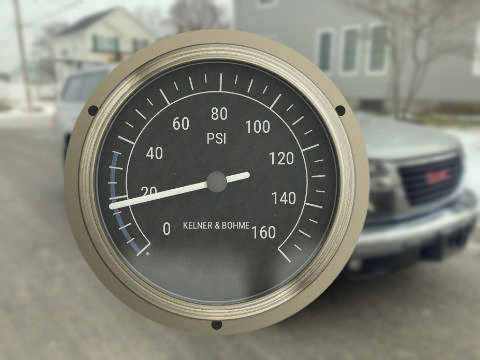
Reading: value=17.5 unit=psi
